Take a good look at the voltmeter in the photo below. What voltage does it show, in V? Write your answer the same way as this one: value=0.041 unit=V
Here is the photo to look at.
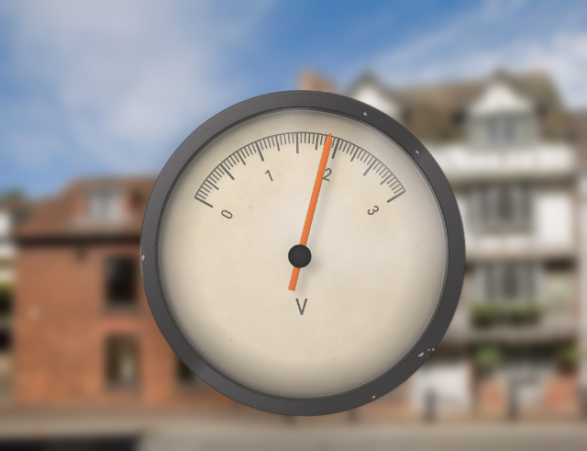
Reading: value=1.9 unit=V
